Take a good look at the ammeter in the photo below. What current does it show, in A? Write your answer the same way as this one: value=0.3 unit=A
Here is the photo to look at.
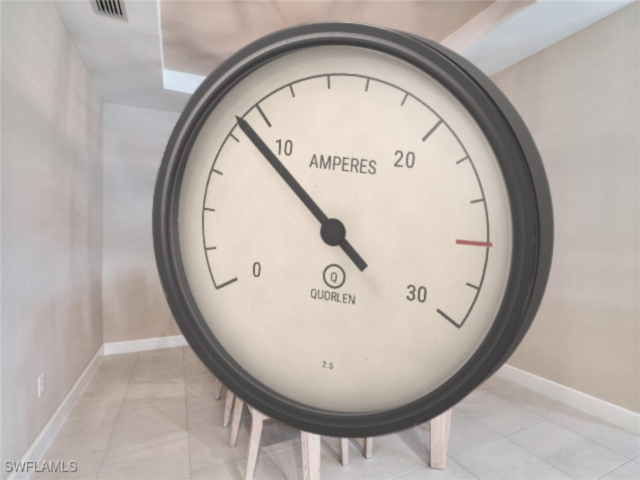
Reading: value=9 unit=A
